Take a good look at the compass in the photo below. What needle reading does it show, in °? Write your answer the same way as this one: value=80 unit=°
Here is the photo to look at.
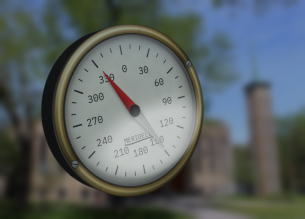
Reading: value=330 unit=°
